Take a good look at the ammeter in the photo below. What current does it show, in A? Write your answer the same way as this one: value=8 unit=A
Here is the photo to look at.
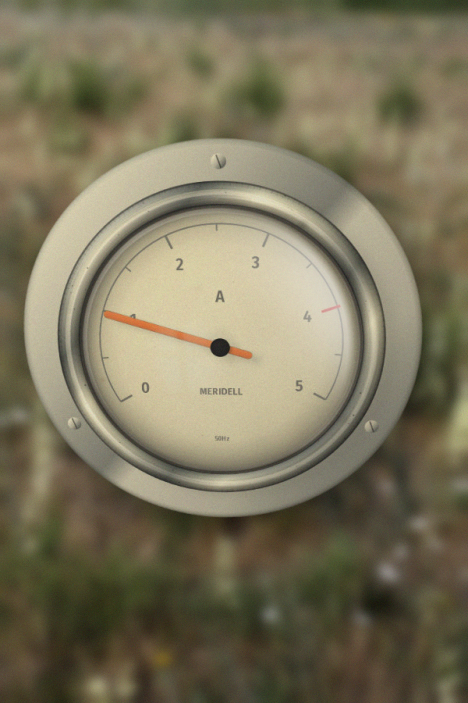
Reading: value=1 unit=A
